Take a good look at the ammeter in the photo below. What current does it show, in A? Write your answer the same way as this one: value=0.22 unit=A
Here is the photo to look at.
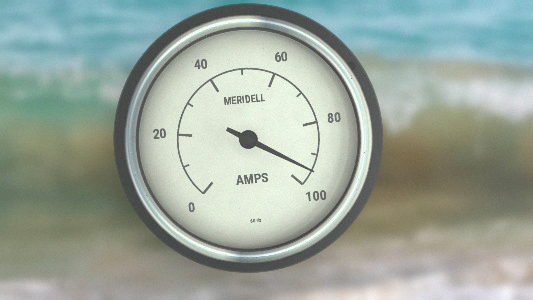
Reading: value=95 unit=A
